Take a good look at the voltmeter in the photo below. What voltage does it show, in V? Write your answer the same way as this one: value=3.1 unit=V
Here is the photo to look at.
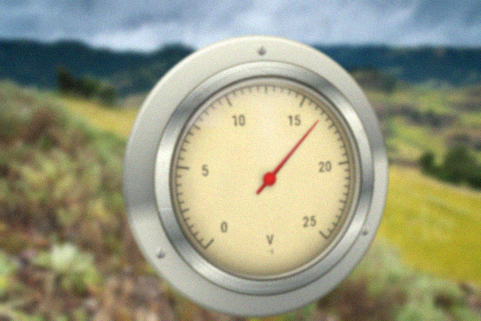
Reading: value=16.5 unit=V
